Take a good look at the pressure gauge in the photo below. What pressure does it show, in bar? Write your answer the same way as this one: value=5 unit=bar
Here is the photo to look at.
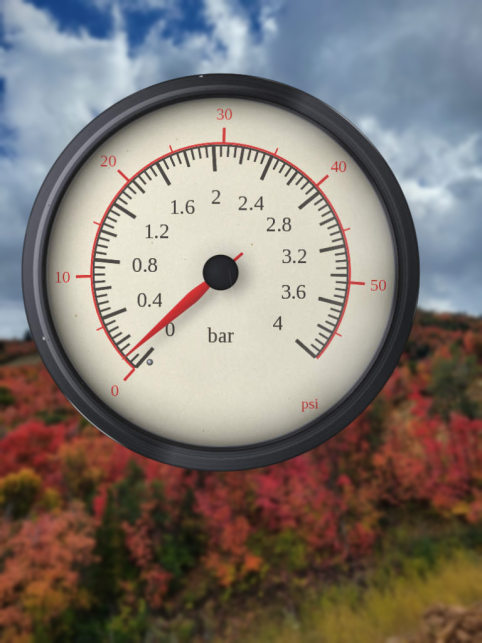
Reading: value=0.1 unit=bar
